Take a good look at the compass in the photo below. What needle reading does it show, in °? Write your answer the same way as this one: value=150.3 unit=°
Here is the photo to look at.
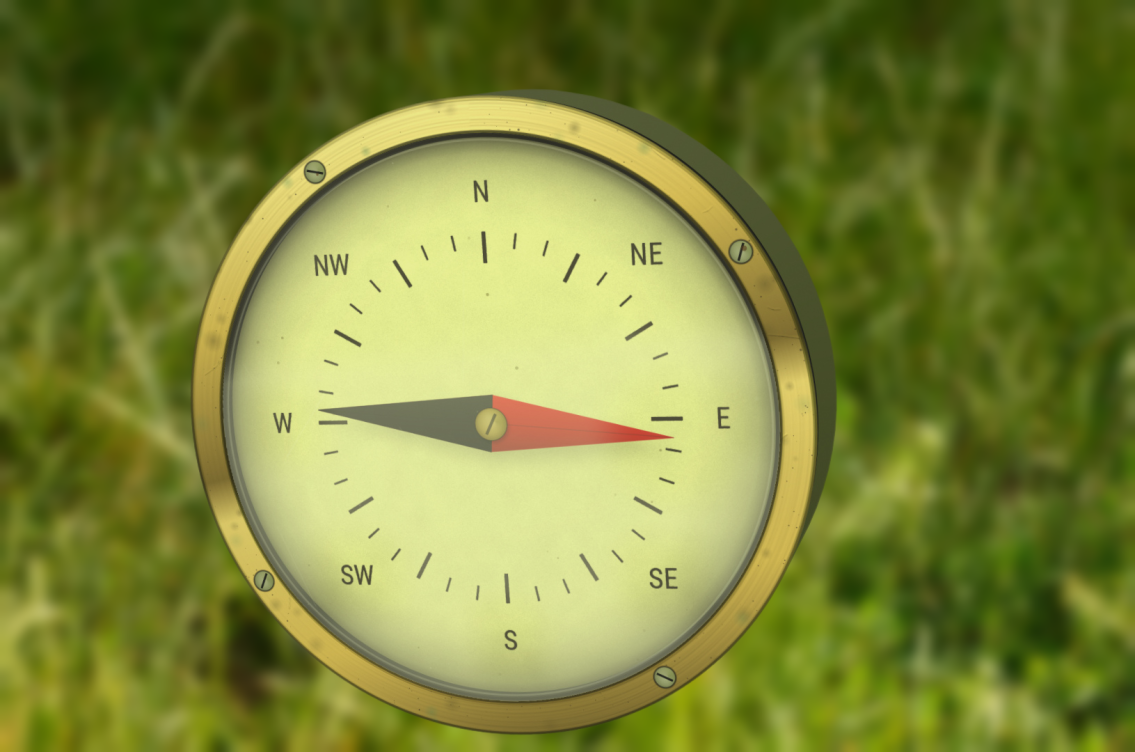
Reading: value=95 unit=°
